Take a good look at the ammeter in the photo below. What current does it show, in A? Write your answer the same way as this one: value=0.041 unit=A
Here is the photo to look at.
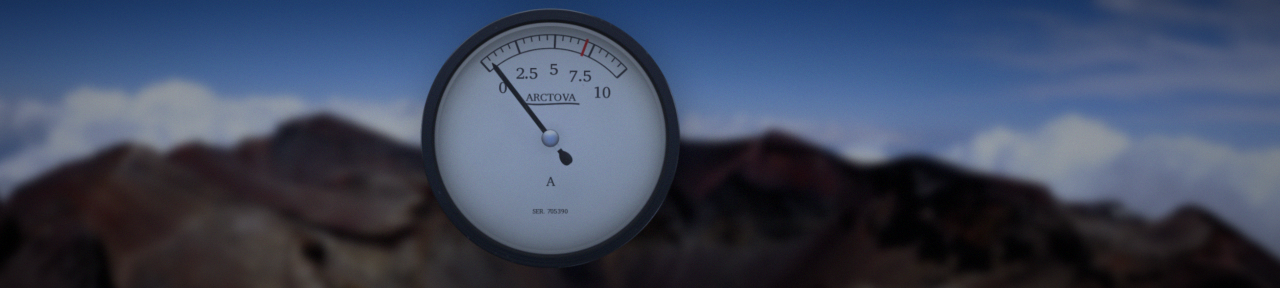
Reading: value=0.5 unit=A
